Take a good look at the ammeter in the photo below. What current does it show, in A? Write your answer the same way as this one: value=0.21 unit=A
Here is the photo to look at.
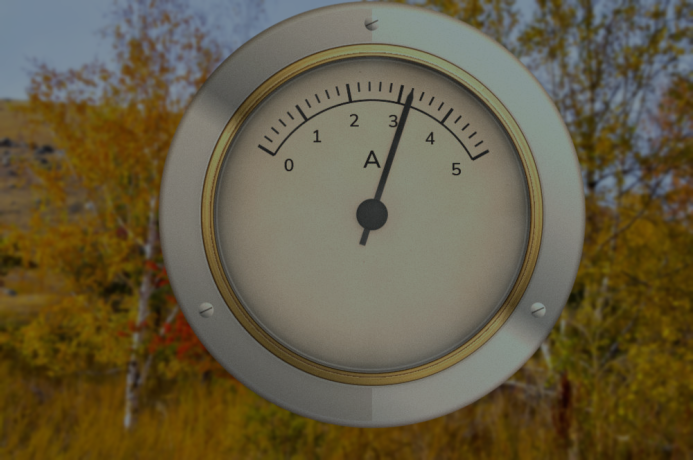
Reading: value=3.2 unit=A
